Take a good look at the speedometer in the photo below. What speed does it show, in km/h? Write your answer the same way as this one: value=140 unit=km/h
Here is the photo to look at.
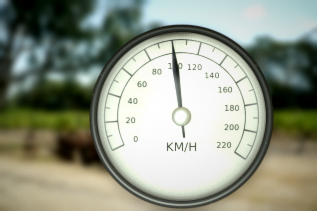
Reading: value=100 unit=km/h
